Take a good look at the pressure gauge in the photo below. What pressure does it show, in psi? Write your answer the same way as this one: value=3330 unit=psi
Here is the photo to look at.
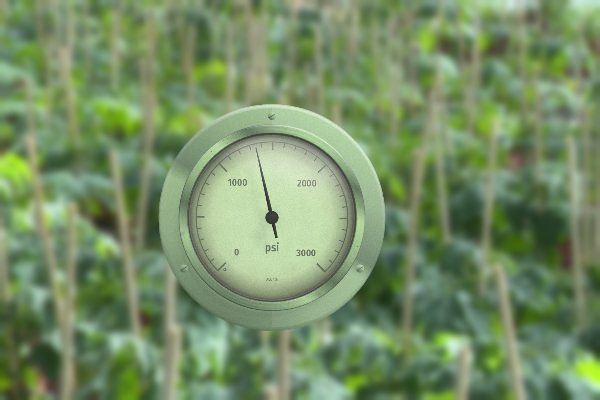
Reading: value=1350 unit=psi
